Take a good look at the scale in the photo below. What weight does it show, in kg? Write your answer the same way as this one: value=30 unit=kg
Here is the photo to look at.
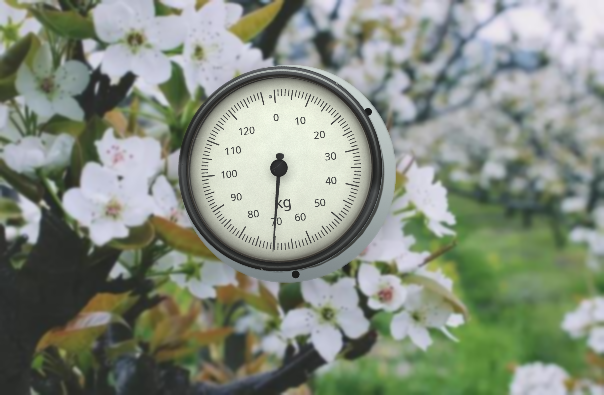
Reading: value=70 unit=kg
